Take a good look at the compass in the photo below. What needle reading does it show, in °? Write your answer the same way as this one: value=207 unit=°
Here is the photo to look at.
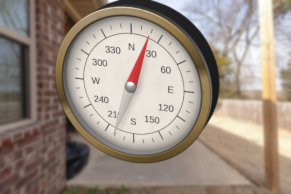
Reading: value=20 unit=°
